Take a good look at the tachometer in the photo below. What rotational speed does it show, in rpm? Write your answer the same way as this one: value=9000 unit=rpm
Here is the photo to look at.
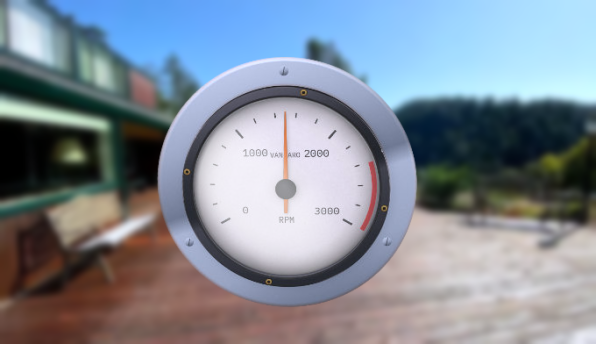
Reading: value=1500 unit=rpm
